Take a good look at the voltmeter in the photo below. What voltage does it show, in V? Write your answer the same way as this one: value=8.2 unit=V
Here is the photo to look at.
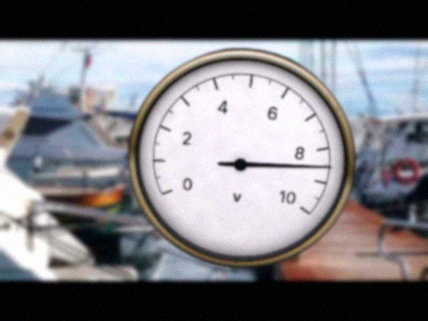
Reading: value=8.5 unit=V
